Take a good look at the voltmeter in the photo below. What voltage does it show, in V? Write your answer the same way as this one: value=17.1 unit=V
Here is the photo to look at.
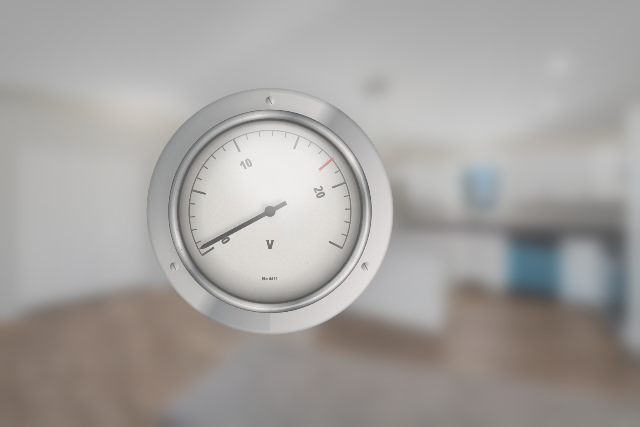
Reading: value=0.5 unit=V
